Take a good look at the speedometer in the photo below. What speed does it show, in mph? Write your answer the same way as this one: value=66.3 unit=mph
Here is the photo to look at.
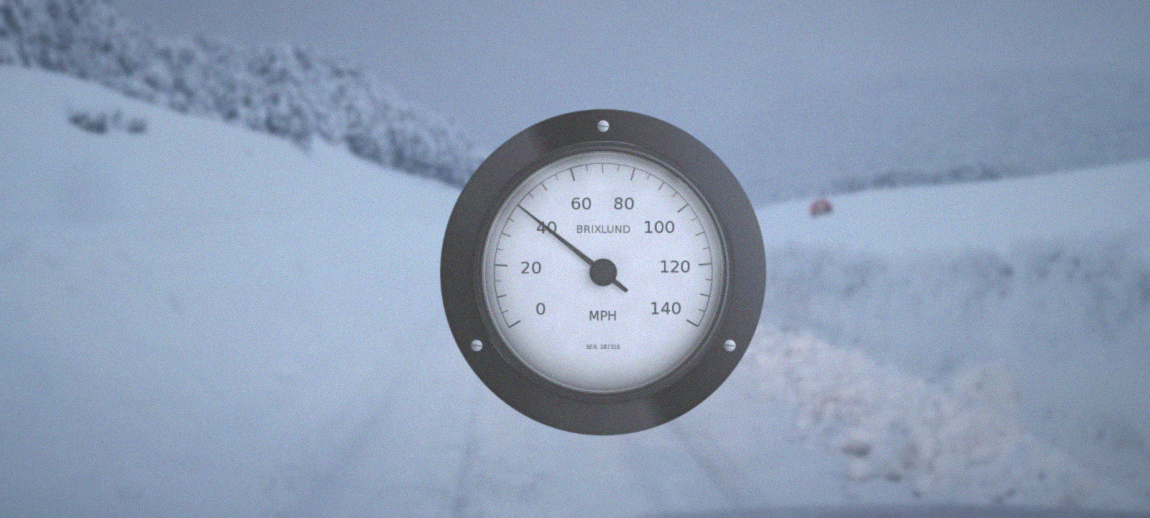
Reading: value=40 unit=mph
